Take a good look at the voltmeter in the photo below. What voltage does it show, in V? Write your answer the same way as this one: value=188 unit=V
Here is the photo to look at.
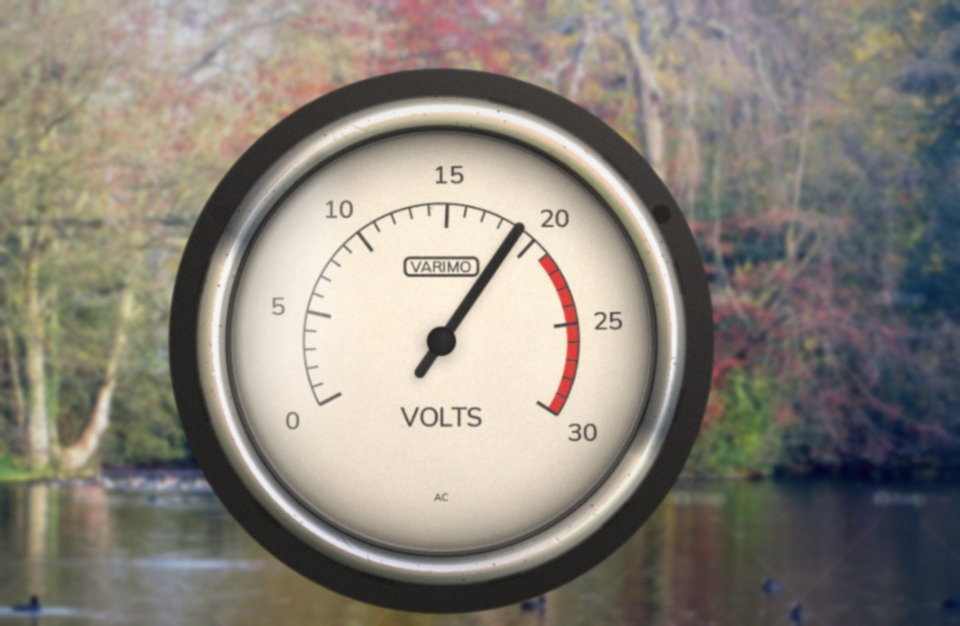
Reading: value=19 unit=V
